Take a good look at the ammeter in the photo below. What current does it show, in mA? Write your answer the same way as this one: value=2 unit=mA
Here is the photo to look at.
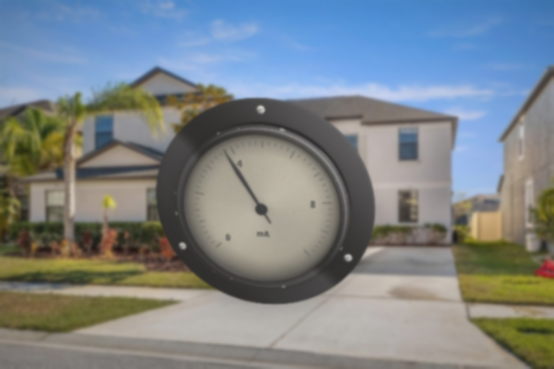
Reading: value=3.8 unit=mA
